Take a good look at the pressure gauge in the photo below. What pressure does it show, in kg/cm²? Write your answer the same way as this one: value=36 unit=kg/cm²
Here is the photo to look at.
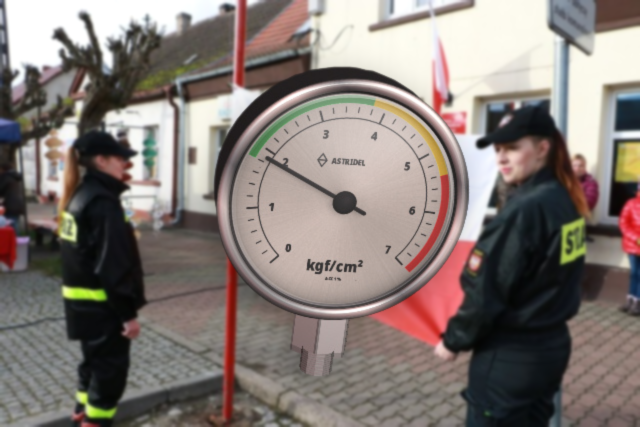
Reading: value=1.9 unit=kg/cm²
